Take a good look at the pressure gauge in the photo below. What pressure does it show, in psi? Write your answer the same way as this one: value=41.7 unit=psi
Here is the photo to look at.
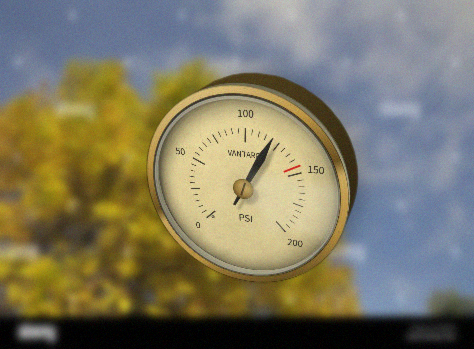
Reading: value=120 unit=psi
